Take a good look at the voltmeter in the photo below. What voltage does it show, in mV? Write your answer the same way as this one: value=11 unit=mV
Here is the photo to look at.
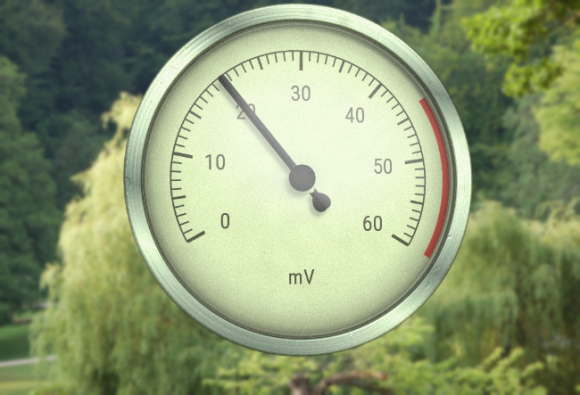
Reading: value=20 unit=mV
